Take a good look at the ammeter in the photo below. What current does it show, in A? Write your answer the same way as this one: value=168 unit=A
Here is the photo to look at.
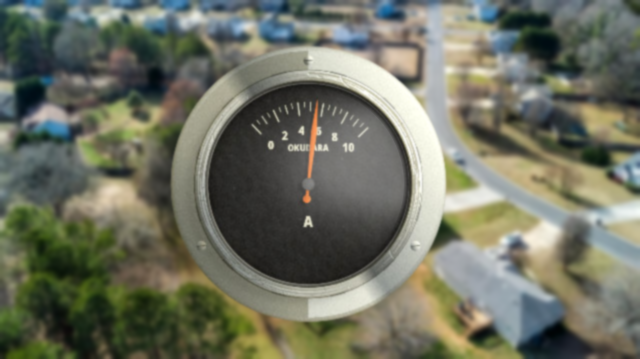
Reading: value=5.5 unit=A
